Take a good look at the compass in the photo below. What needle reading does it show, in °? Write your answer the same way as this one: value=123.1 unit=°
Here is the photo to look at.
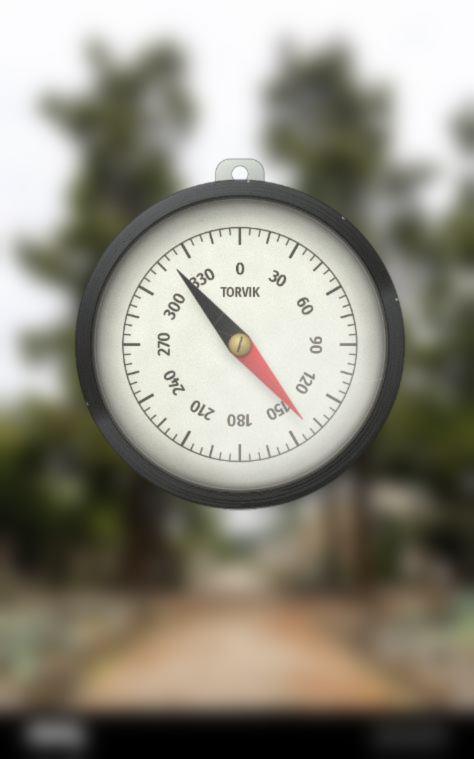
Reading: value=140 unit=°
